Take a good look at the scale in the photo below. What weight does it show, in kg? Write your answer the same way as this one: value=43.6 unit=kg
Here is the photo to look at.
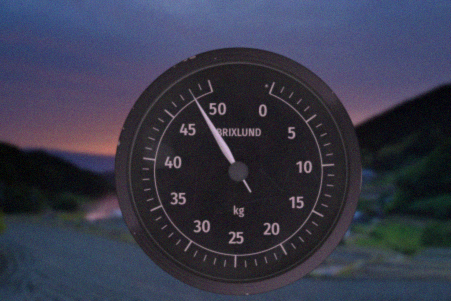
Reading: value=48 unit=kg
